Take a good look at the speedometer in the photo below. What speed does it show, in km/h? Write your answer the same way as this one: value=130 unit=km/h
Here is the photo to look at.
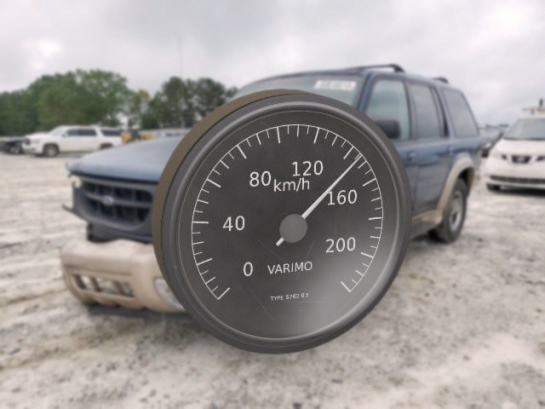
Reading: value=145 unit=km/h
